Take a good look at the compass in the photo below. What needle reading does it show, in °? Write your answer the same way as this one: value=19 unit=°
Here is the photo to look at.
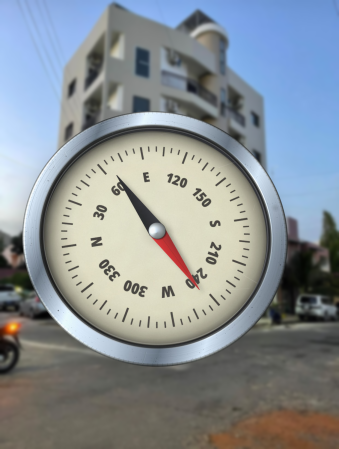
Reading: value=245 unit=°
